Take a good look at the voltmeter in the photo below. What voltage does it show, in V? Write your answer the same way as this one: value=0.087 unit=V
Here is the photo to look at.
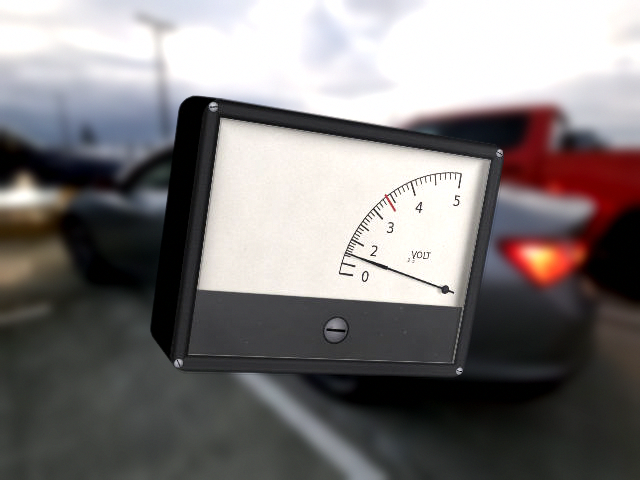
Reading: value=1.5 unit=V
